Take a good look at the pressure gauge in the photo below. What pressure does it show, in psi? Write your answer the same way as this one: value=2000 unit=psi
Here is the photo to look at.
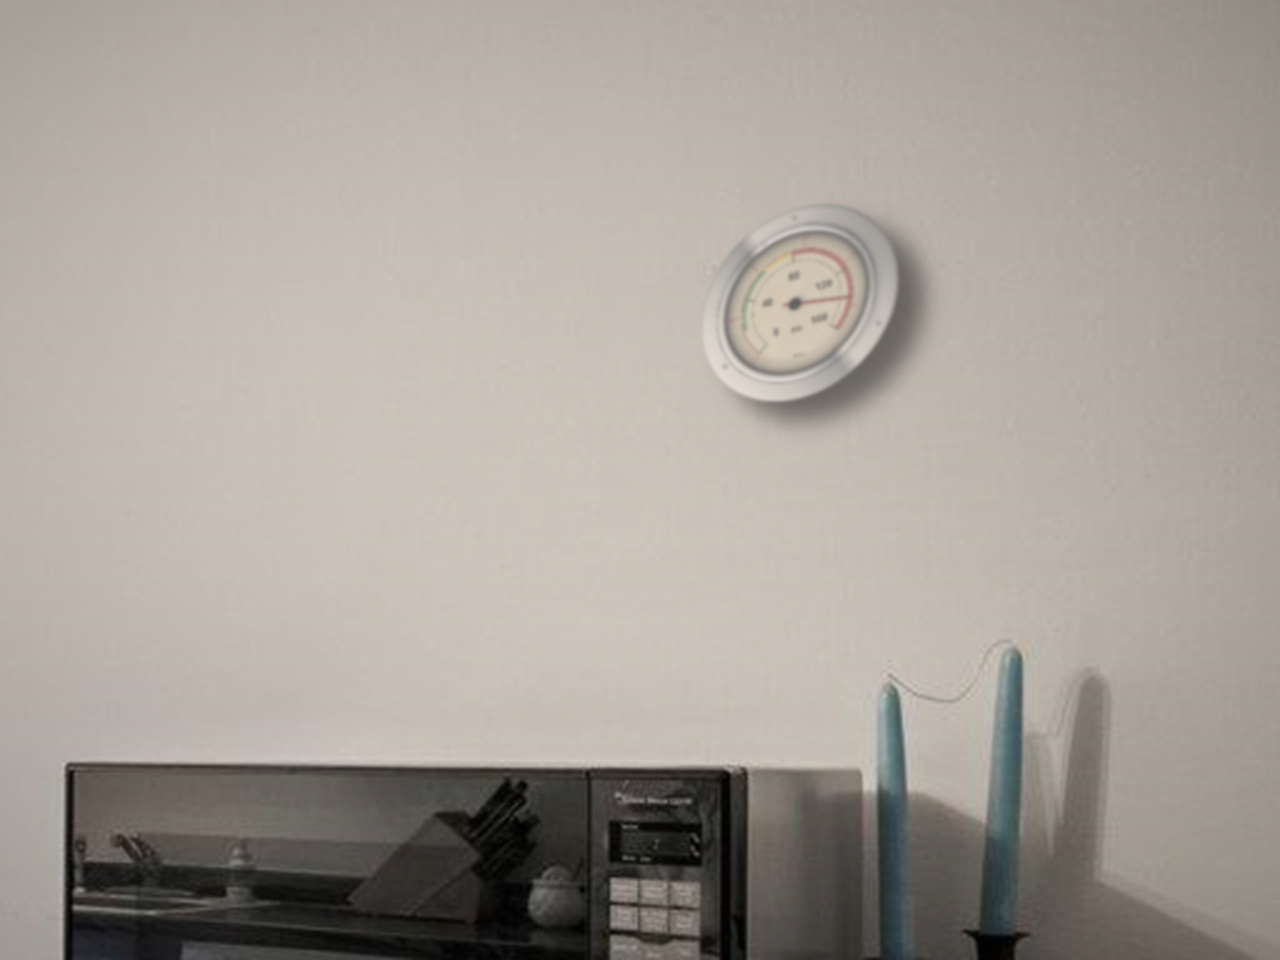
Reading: value=140 unit=psi
